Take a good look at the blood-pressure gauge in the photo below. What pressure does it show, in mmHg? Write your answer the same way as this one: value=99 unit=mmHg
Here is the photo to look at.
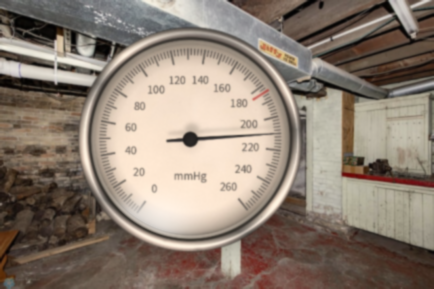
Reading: value=210 unit=mmHg
